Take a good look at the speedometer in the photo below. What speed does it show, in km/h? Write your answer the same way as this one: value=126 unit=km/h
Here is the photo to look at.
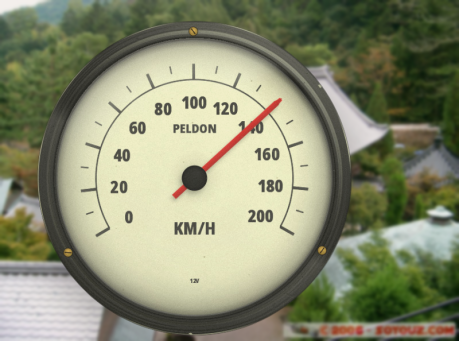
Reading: value=140 unit=km/h
